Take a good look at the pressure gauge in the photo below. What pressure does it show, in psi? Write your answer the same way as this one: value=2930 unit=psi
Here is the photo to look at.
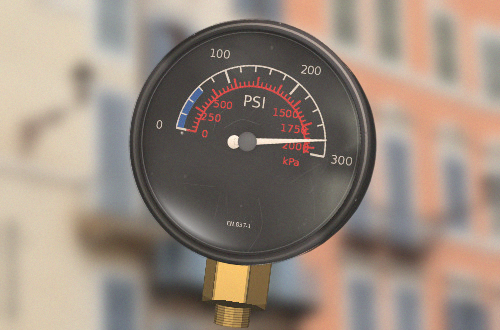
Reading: value=280 unit=psi
